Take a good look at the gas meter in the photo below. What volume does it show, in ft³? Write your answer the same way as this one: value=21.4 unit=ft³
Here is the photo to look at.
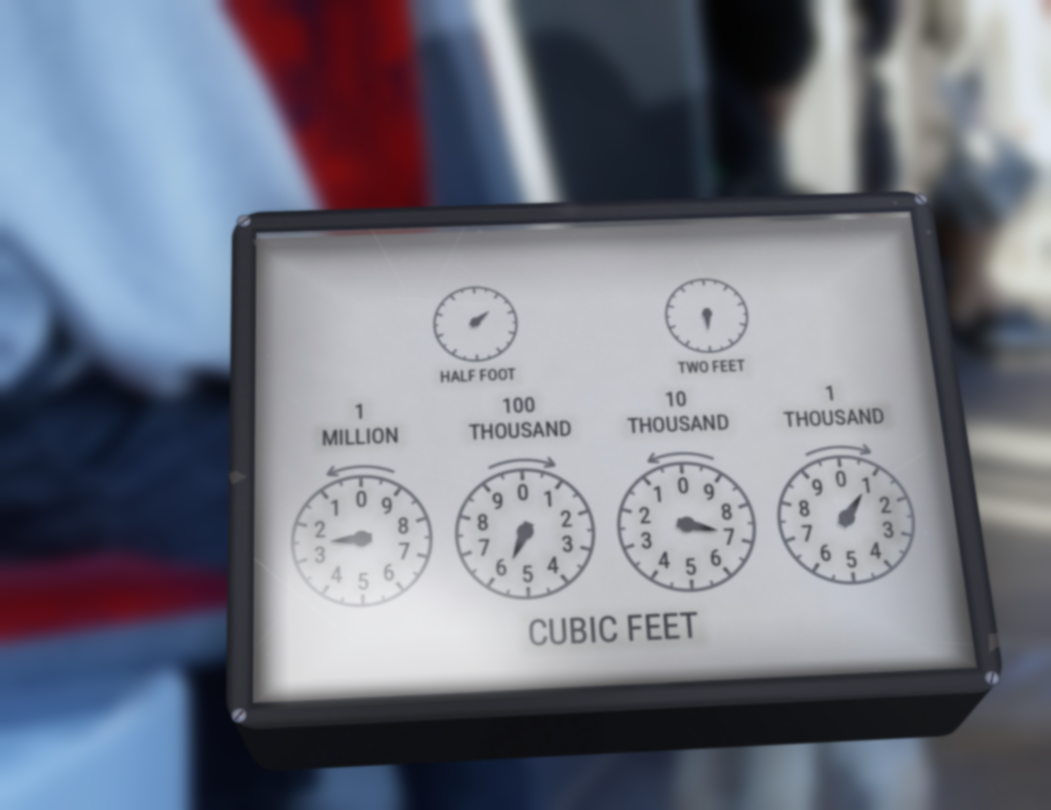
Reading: value=257100 unit=ft³
